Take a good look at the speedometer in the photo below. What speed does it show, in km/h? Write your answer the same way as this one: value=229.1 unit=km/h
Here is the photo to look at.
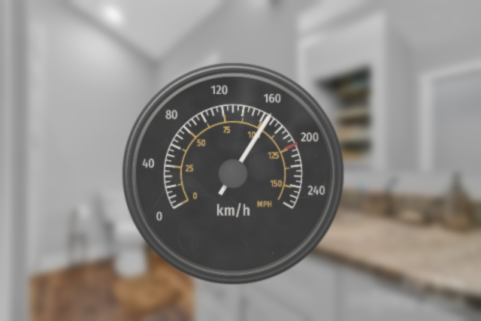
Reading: value=165 unit=km/h
